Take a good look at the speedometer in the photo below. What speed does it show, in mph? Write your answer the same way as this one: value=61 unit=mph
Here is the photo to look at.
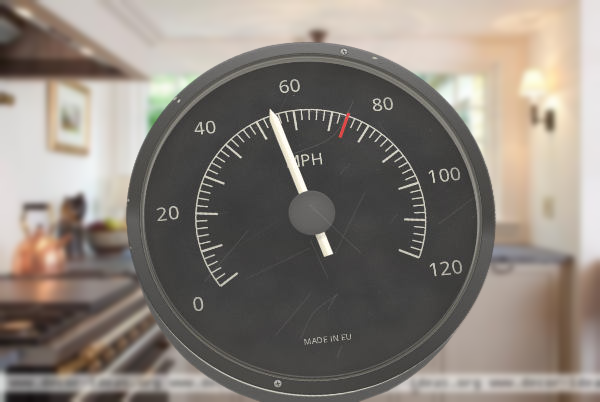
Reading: value=54 unit=mph
